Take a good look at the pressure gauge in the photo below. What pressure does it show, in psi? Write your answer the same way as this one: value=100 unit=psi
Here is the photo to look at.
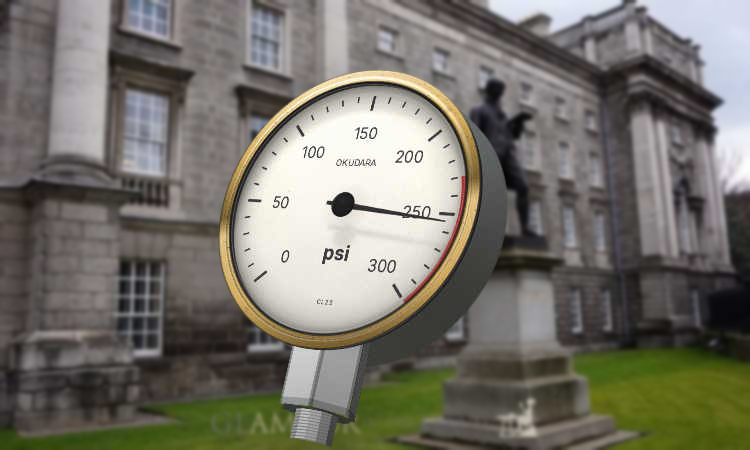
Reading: value=255 unit=psi
